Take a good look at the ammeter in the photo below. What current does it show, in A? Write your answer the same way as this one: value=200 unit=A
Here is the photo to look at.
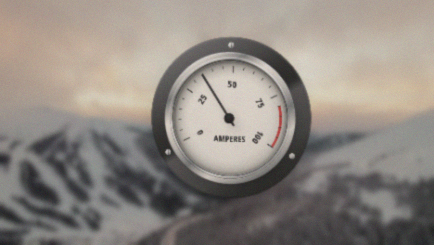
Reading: value=35 unit=A
